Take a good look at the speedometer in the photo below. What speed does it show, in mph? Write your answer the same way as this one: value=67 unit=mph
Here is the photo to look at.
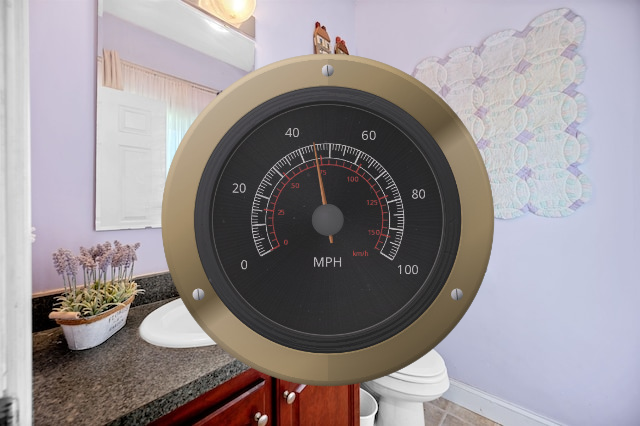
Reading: value=45 unit=mph
